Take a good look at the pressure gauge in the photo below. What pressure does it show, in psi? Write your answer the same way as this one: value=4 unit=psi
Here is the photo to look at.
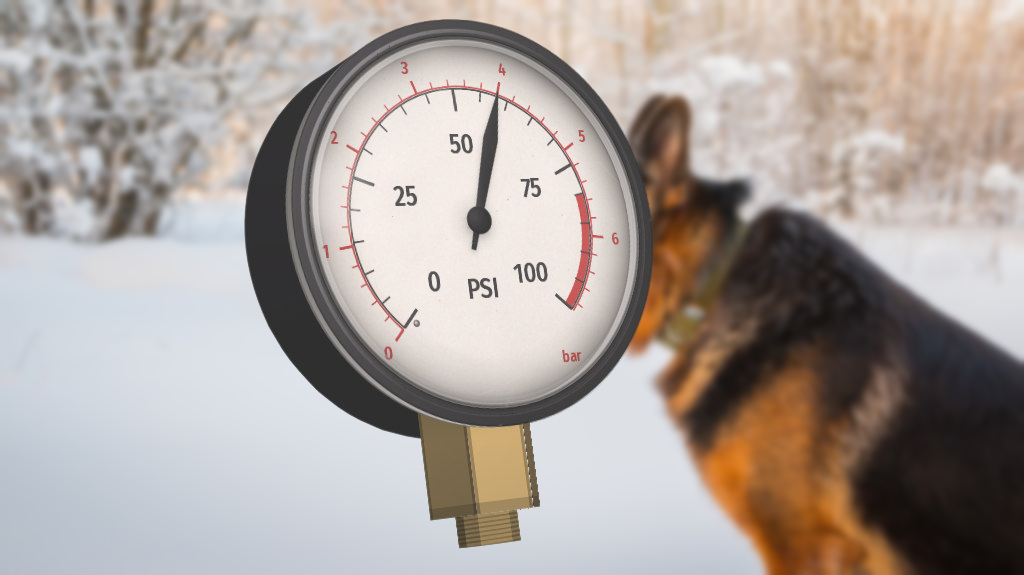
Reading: value=57.5 unit=psi
